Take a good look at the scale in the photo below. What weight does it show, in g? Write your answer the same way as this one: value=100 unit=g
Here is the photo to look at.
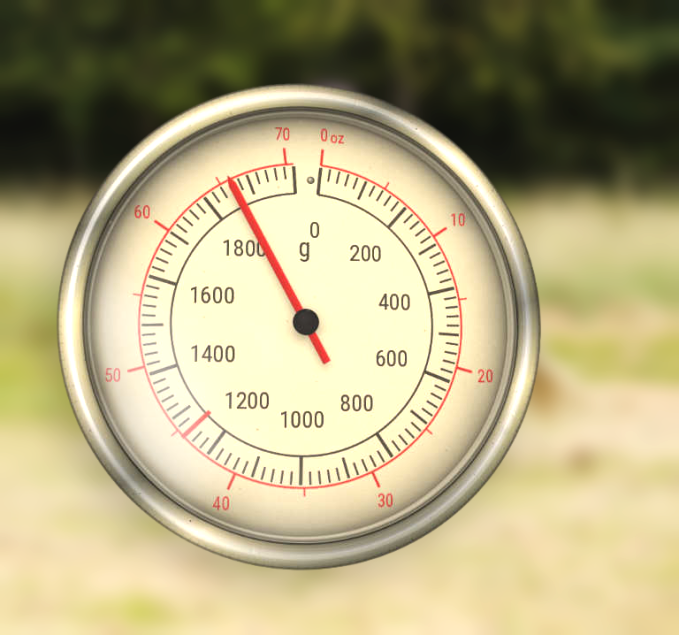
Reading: value=1860 unit=g
